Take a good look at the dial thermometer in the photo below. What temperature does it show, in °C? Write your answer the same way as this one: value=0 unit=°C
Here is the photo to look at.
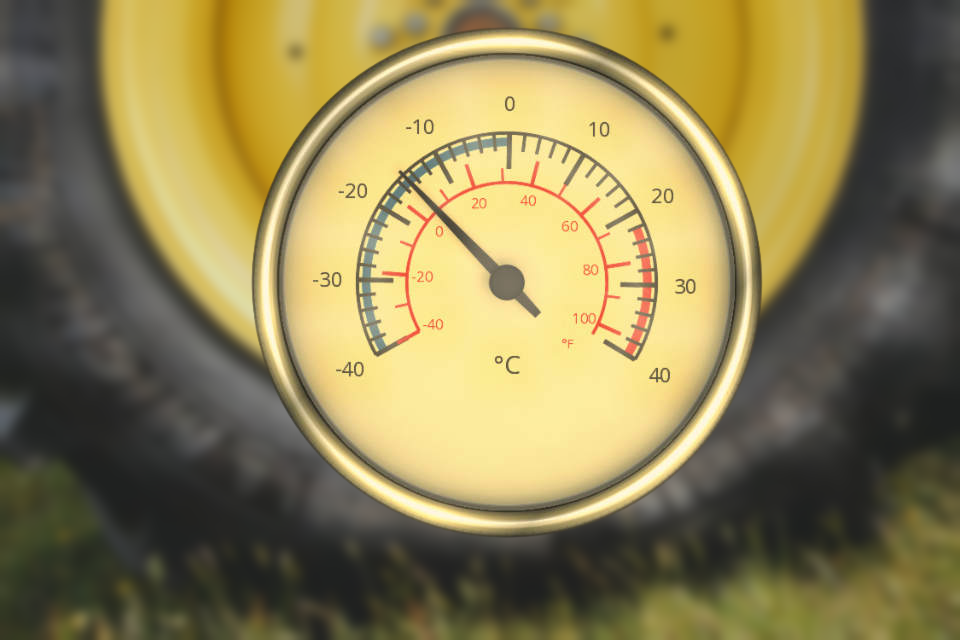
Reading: value=-15 unit=°C
